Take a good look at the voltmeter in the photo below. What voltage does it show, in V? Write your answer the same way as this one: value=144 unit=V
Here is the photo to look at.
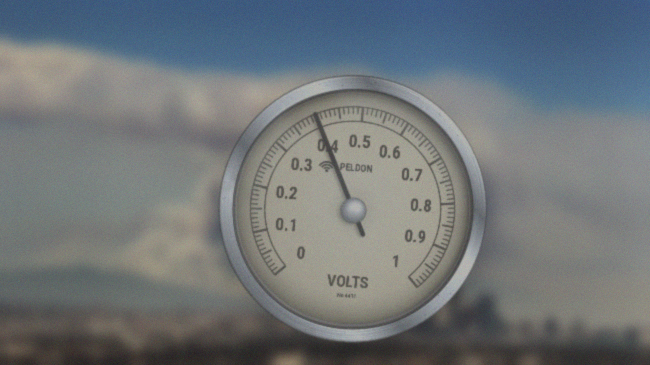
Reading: value=0.4 unit=V
